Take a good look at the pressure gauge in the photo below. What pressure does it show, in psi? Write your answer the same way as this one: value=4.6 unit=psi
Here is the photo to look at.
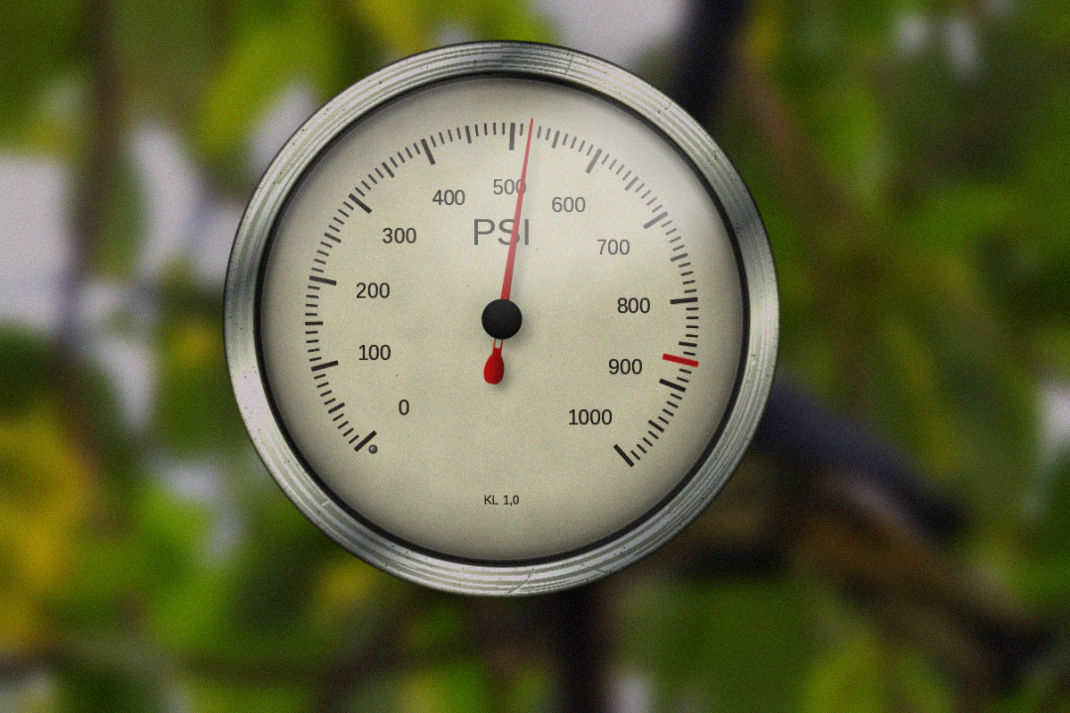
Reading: value=520 unit=psi
